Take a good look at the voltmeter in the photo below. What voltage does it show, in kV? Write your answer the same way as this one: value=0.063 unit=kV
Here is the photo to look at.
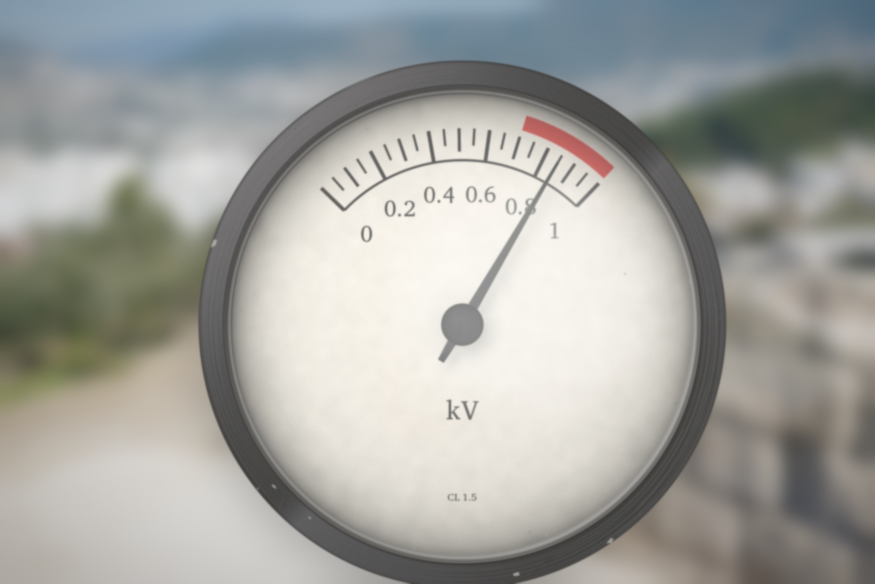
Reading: value=0.85 unit=kV
